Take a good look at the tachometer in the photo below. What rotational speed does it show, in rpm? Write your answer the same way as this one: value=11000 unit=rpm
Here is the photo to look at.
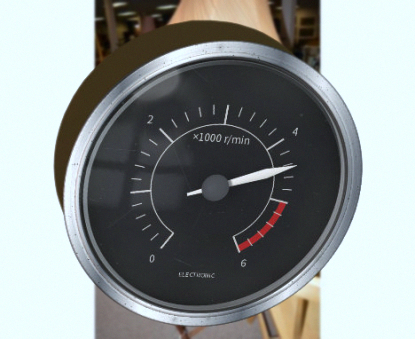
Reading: value=4400 unit=rpm
